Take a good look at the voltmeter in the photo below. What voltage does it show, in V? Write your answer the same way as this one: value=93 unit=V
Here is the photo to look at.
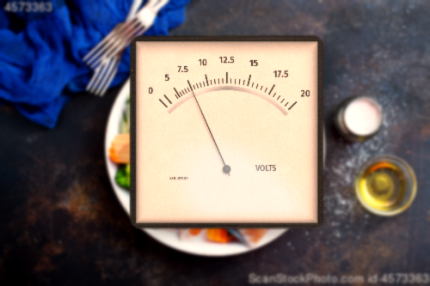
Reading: value=7.5 unit=V
